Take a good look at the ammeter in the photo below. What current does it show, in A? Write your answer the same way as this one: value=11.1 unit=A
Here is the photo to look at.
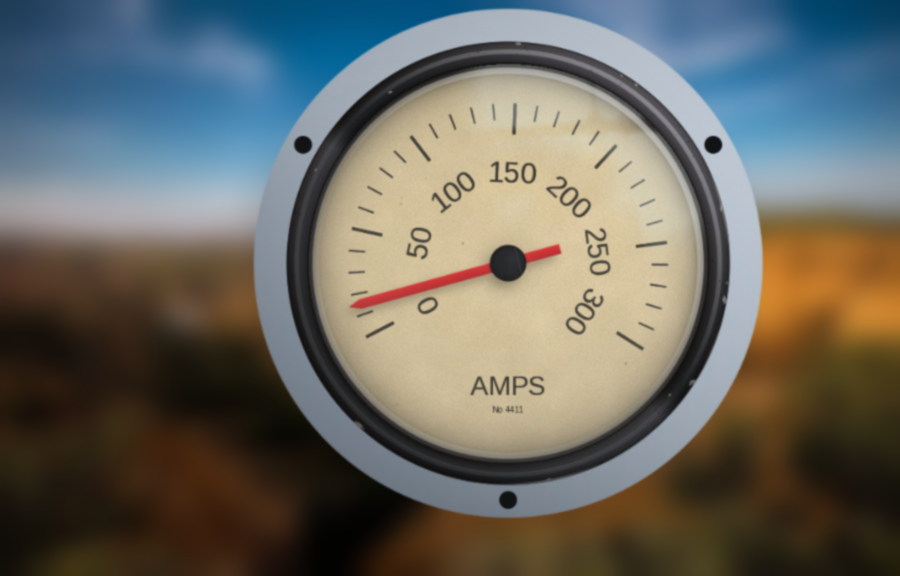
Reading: value=15 unit=A
